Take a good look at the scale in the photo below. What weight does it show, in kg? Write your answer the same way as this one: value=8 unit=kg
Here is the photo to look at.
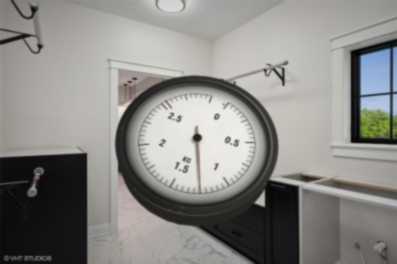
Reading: value=1.25 unit=kg
